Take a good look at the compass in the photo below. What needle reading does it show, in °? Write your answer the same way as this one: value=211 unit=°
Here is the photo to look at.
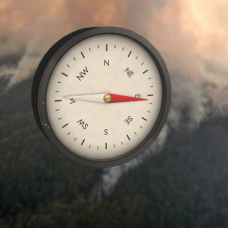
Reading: value=95 unit=°
